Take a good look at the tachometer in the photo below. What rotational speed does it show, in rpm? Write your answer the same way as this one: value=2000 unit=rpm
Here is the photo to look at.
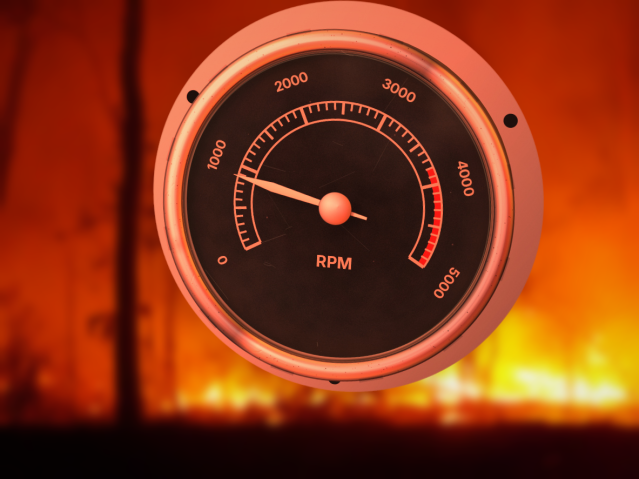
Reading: value=900 unit=rpm
